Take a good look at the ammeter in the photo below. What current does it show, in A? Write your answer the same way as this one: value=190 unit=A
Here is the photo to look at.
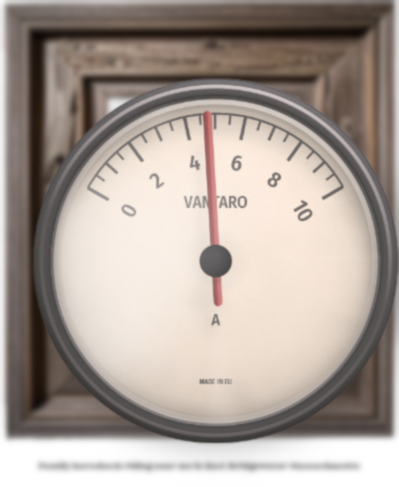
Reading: value=4.75 unit=A
